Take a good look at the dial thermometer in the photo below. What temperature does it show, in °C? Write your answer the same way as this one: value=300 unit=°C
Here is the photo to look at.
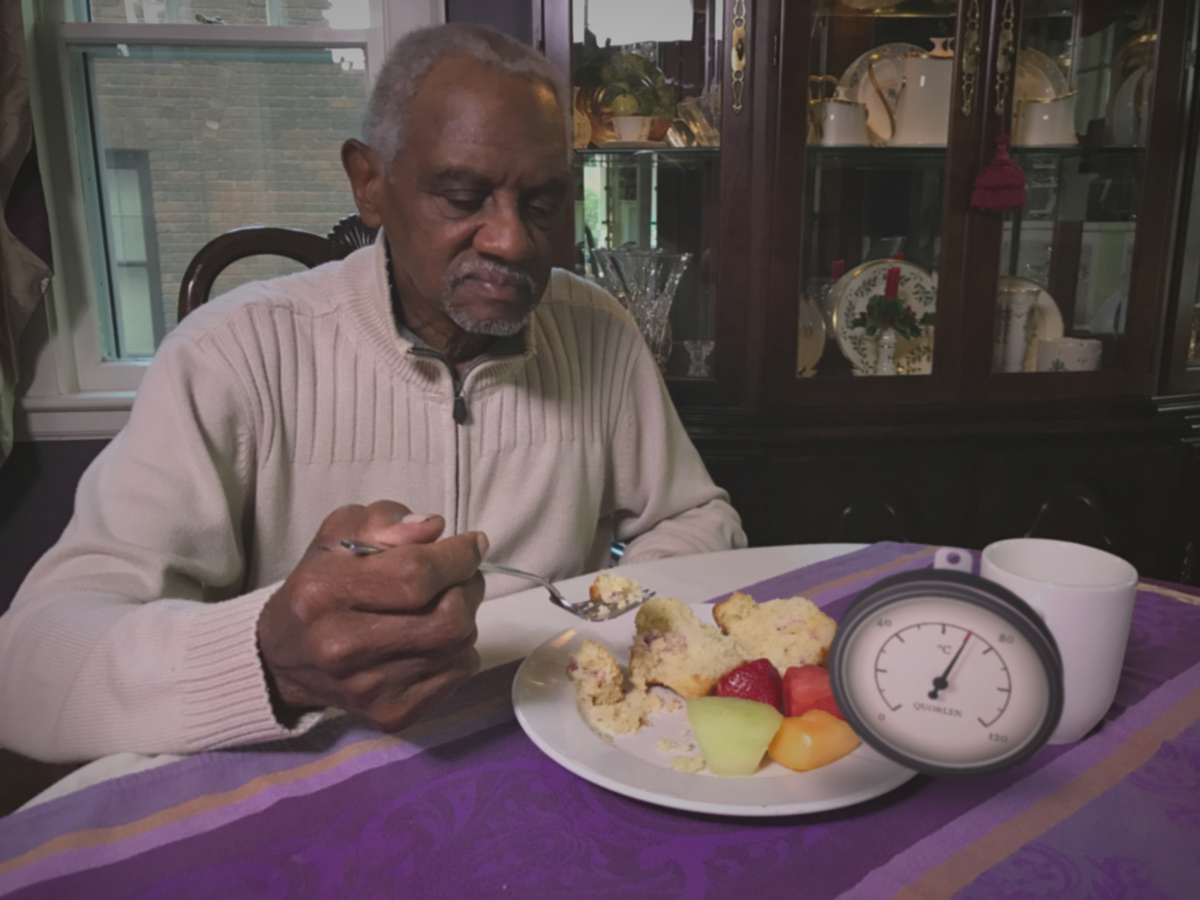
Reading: value=70 unit=°C
